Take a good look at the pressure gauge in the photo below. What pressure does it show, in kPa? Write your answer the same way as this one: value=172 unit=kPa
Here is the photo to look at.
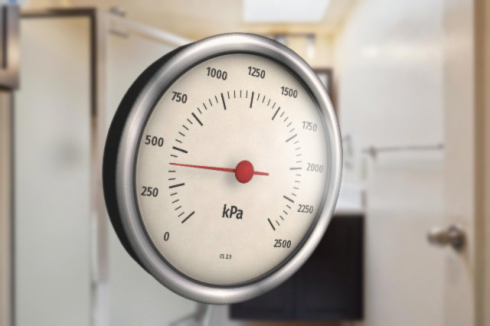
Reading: value=400 unit=kPa
